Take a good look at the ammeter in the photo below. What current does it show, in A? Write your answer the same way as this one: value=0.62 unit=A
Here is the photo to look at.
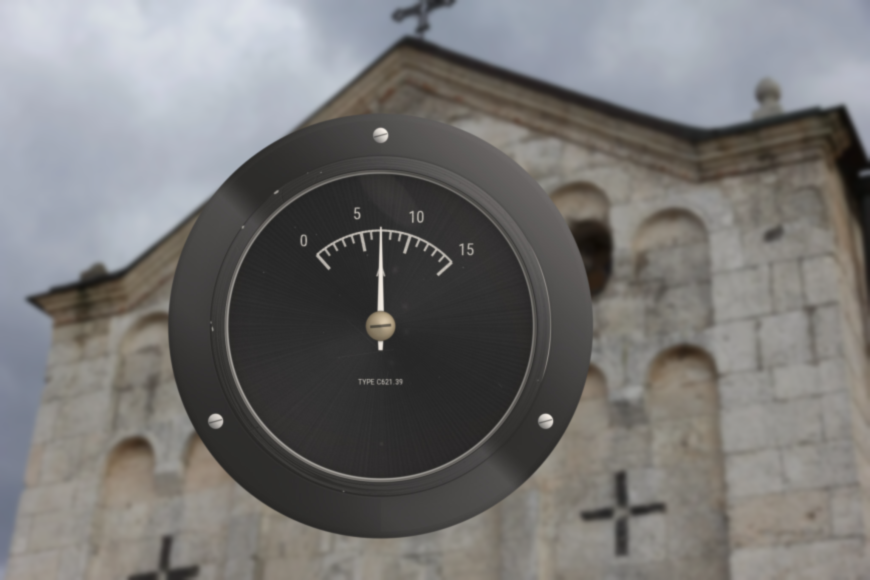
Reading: value=7 unit=A
